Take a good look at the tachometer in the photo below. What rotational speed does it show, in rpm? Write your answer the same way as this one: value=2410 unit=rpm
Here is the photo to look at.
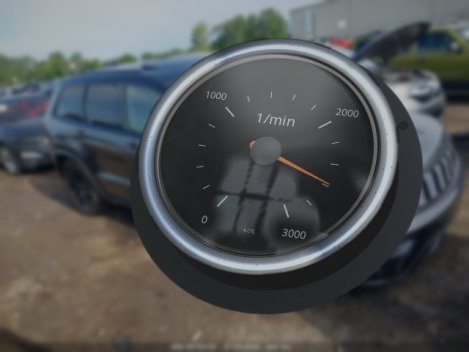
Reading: value=2600 unit=rpm
